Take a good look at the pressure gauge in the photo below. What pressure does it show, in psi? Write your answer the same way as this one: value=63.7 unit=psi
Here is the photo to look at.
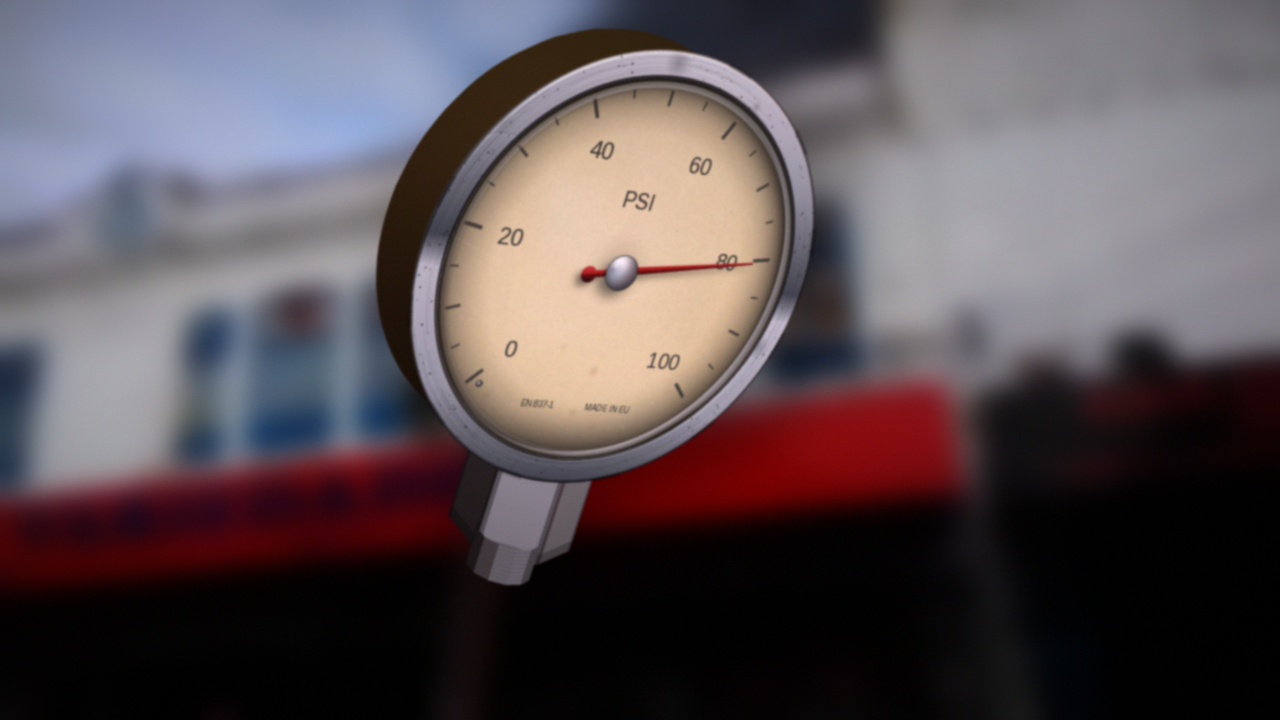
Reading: value=80 unit=psi
